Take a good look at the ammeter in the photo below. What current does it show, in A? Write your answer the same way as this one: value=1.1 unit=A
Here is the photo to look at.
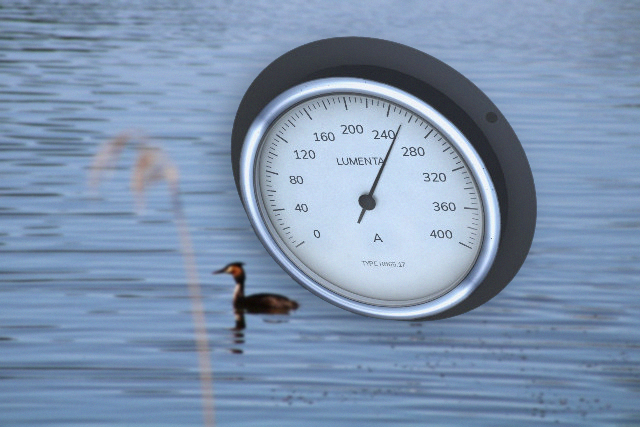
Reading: value=255 unit=A
